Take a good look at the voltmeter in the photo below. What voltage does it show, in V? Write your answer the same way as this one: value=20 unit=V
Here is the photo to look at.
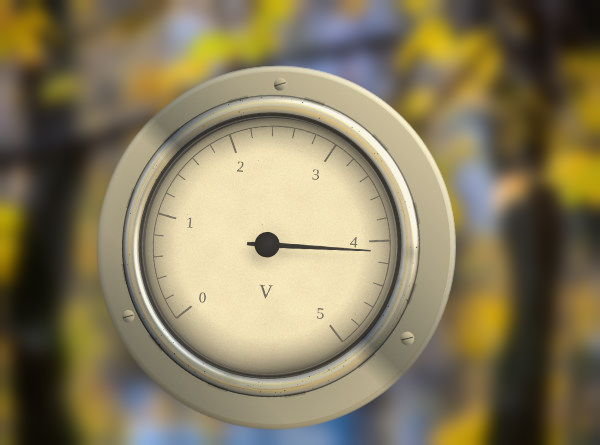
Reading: value=4.1 unit=V
